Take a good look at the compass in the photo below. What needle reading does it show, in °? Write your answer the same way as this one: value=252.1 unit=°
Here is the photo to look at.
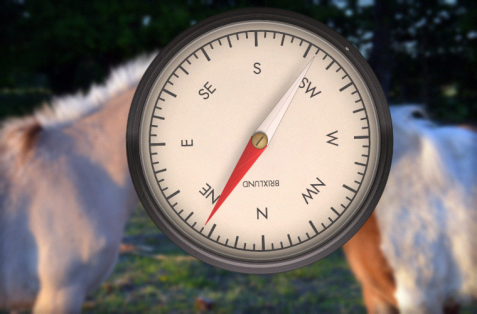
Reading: value=35 unit=°
